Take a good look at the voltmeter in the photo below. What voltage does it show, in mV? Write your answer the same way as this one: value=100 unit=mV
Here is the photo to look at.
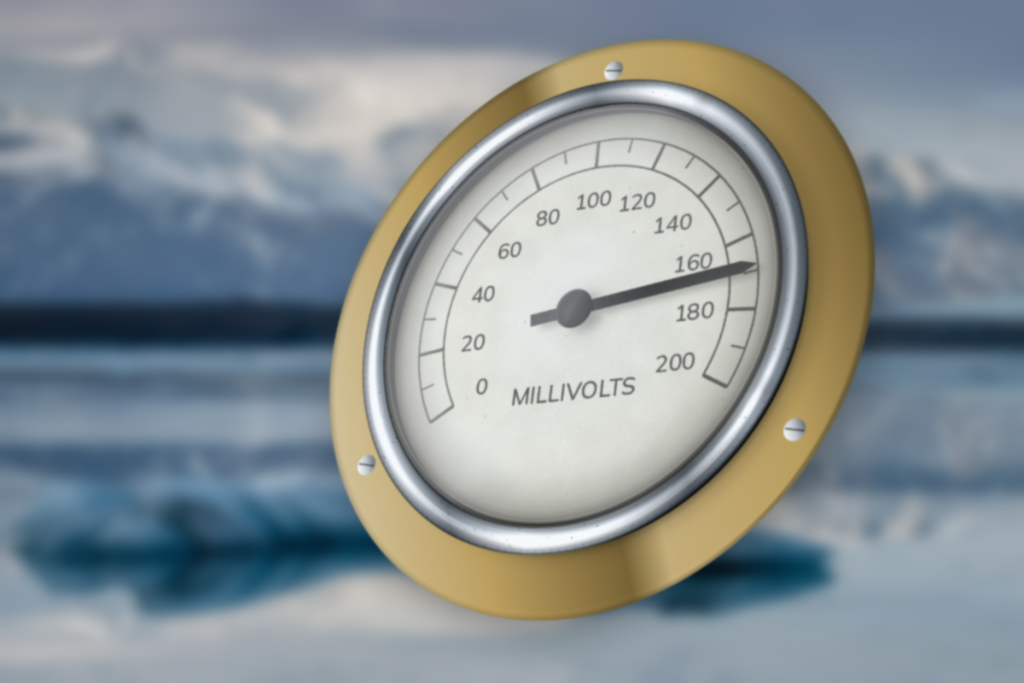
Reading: value=170 unit=mV
